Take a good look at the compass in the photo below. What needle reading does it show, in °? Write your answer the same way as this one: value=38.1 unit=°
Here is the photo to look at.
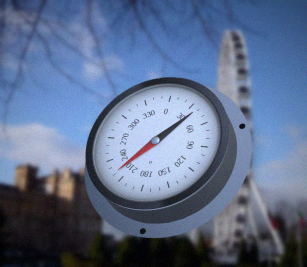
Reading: value=220 unit=°
